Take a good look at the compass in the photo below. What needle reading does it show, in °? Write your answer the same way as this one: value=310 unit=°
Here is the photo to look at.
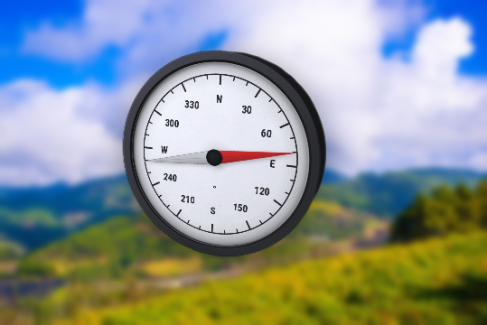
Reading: value=80 unit=°
